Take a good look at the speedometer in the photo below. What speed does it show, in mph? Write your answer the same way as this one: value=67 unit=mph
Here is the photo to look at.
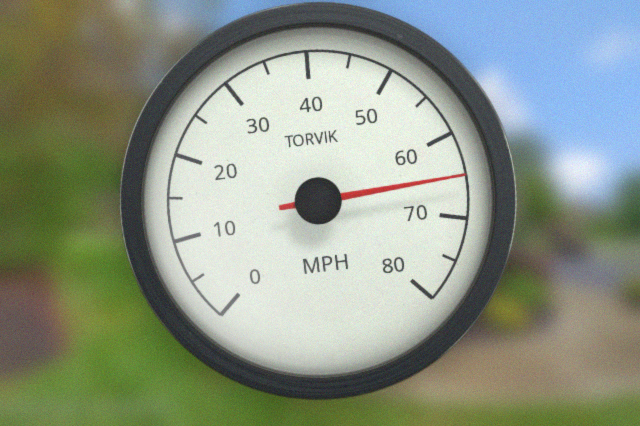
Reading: value=65 unit=mph
